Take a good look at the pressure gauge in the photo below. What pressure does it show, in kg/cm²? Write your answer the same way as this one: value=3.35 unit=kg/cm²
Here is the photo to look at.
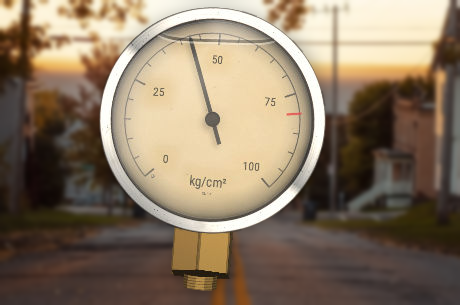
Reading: value=42.5 unit=kg/cm²
